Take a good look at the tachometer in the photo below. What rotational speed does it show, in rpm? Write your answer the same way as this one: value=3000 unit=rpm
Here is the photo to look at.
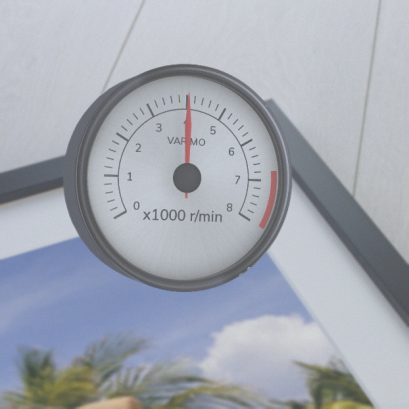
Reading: value=4000 unit=rpm
